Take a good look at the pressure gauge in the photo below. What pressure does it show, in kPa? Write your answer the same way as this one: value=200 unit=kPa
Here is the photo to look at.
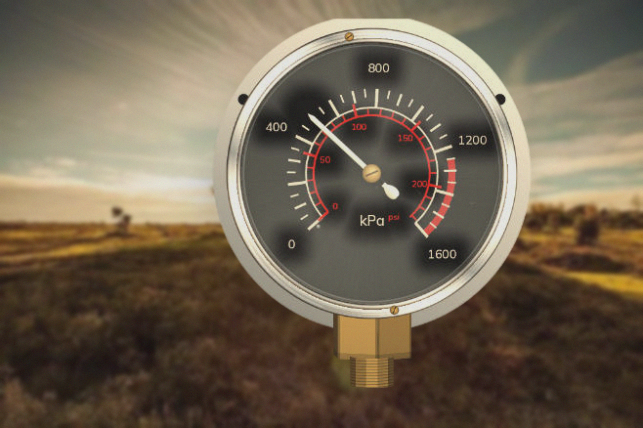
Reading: value=500 unit=kPa
